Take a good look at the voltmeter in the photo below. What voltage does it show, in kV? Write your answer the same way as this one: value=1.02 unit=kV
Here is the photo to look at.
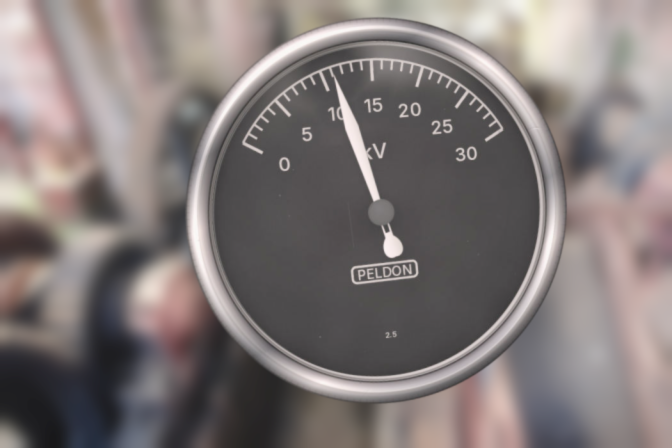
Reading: value=11 unit=kV
